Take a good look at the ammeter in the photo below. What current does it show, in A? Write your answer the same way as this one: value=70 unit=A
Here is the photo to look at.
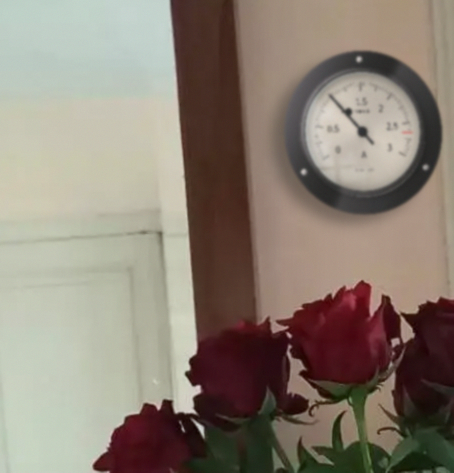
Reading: value=1 unit=A
